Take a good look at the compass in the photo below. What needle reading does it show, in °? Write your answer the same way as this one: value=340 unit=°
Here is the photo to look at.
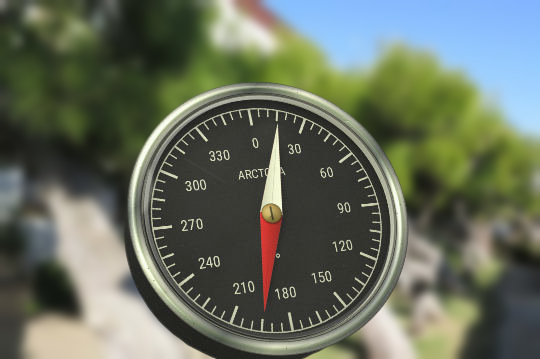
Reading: value=195 unit=°
